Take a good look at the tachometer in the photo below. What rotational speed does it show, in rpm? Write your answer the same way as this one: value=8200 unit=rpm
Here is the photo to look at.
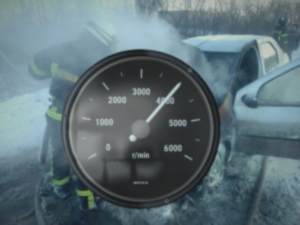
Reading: value=4000 unit=rpm
